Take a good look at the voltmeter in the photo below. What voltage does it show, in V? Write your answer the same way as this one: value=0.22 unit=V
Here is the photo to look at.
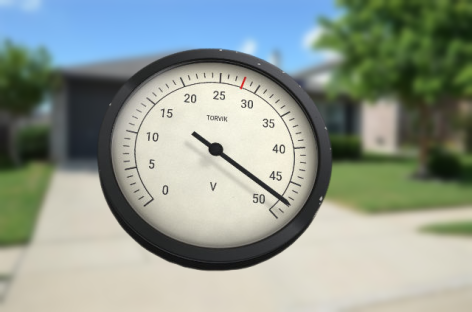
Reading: value=48 unit=V
